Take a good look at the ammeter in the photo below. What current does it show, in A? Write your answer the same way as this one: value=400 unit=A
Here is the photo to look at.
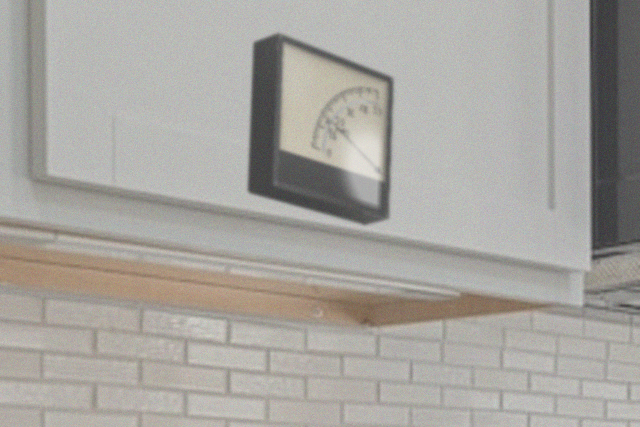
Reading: value=15 unit=A
